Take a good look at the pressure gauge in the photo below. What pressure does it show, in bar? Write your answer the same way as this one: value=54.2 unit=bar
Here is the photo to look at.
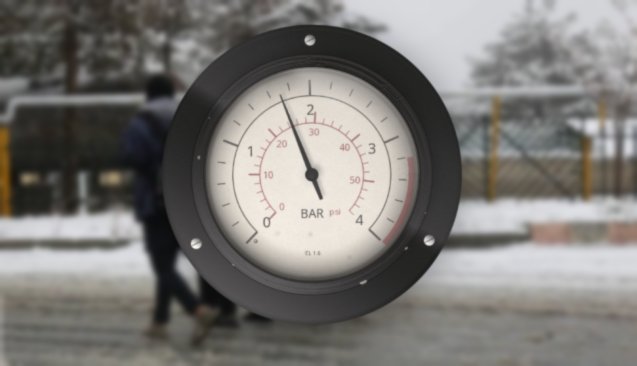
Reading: value=1.7 unit=bar
